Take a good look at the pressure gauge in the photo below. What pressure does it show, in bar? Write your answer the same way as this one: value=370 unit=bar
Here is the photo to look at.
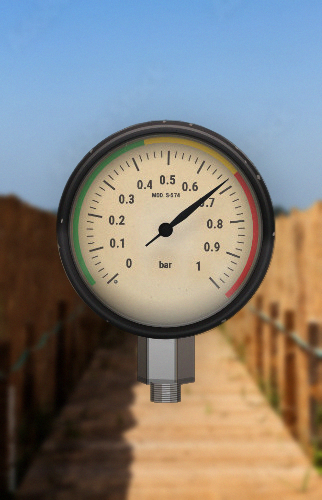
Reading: value=0.68 unit=bar
